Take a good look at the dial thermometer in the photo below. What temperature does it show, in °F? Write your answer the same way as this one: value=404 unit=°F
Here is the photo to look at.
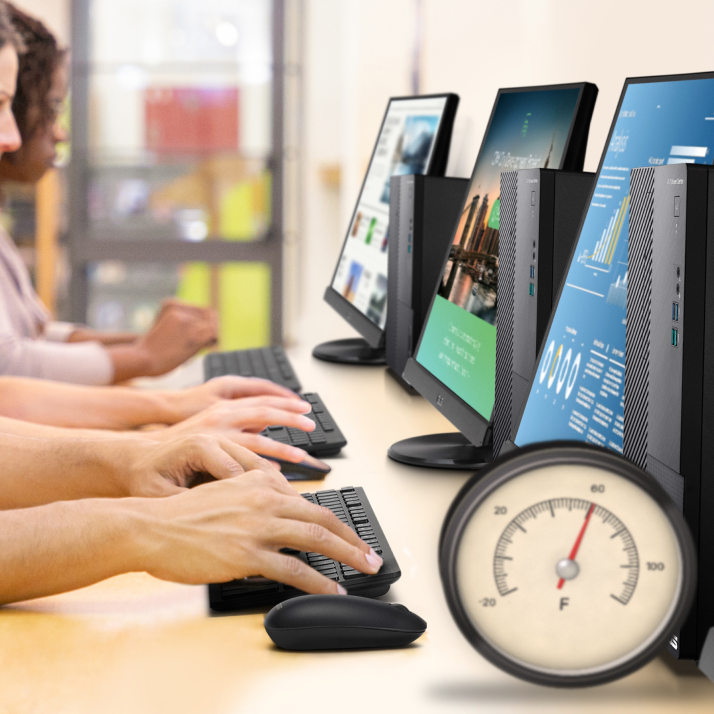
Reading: value=60 unit=°F
